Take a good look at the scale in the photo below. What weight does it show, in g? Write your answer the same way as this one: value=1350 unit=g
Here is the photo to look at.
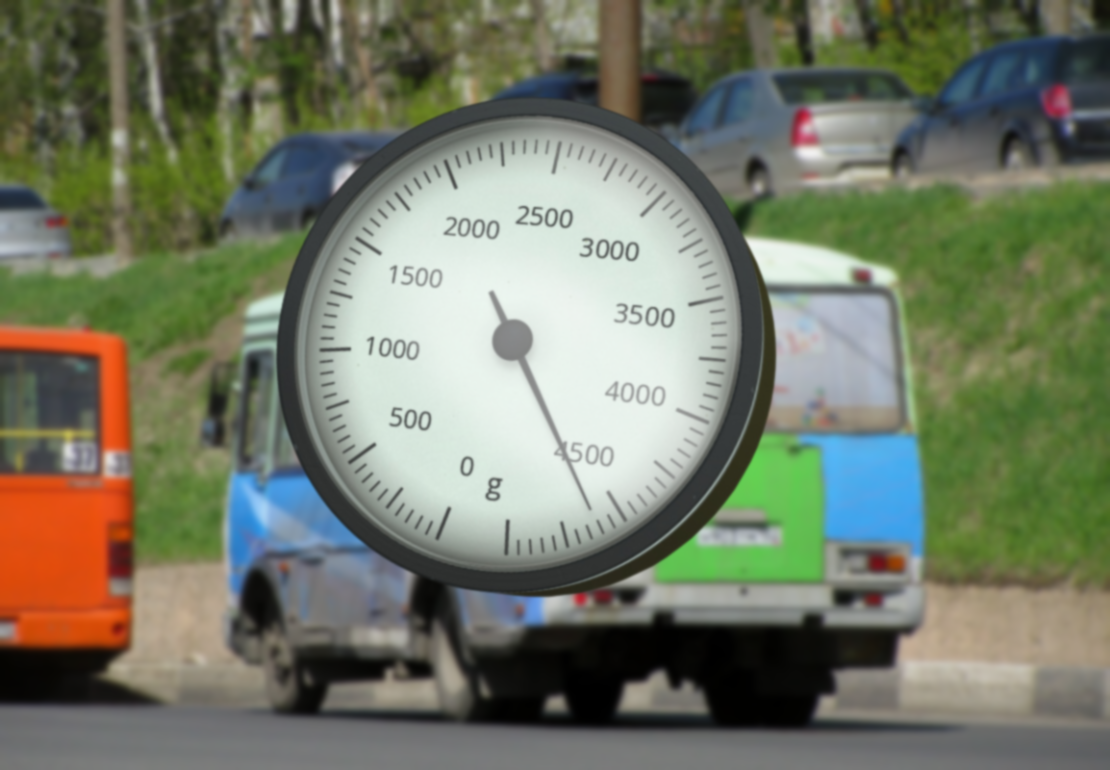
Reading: value=4600 unit=g
